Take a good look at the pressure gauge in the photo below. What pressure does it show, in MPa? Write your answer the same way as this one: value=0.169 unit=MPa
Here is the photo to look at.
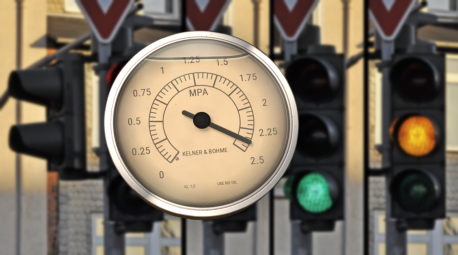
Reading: value=2.4 unit=MPa
